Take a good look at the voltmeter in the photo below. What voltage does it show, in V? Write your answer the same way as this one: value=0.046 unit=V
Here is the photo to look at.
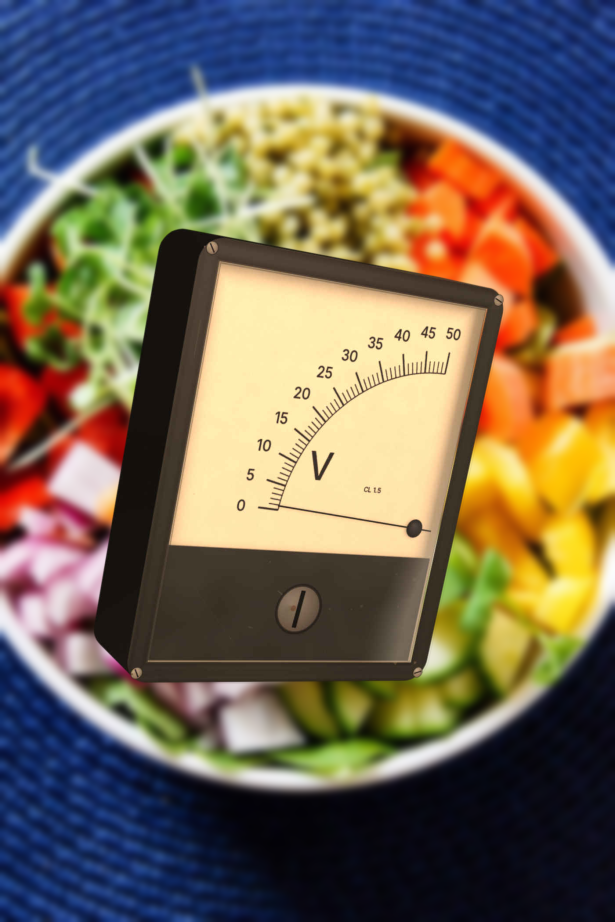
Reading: value=1 unit=V
